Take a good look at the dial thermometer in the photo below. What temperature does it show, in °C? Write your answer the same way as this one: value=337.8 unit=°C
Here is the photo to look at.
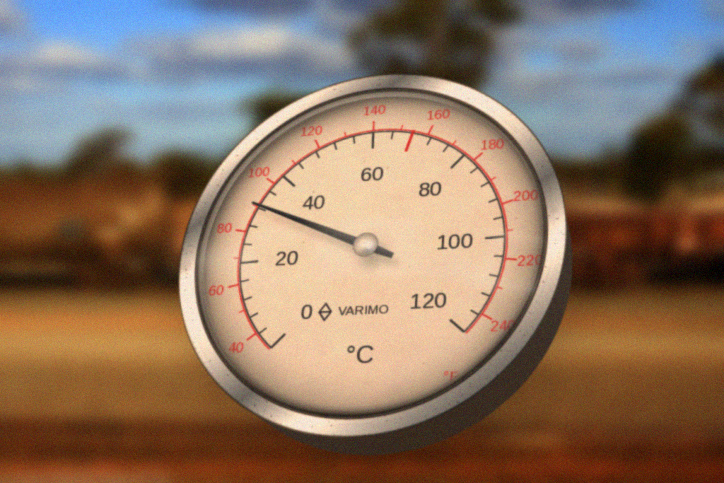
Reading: value=32 unit=°C
